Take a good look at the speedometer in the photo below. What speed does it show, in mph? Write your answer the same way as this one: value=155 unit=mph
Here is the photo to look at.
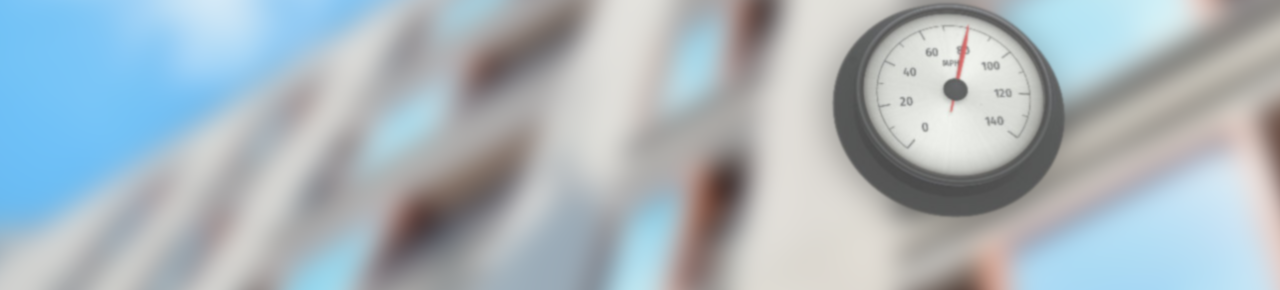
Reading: value=80 unit=mph
